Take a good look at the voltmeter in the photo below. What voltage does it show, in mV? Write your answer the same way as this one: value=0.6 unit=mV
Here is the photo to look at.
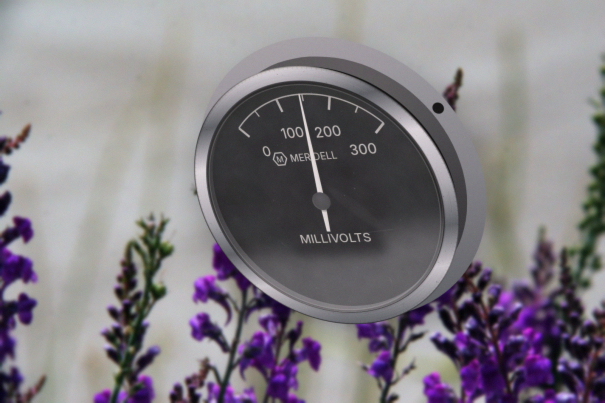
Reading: value=150 unit=mV
